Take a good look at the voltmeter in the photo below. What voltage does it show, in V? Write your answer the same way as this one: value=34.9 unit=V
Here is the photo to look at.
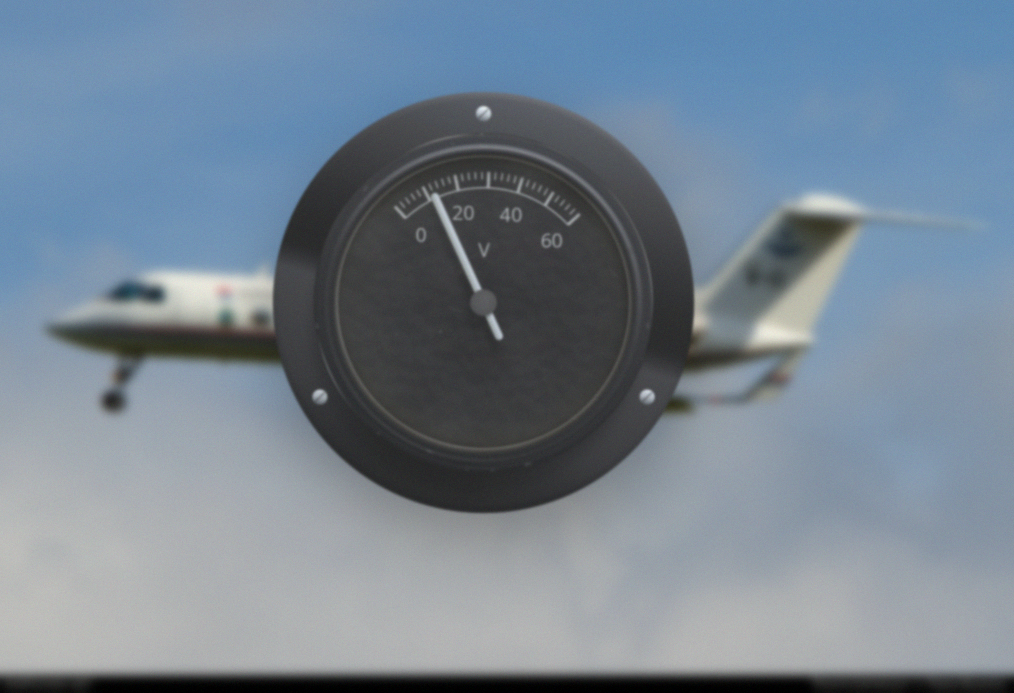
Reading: value=12 unit=V
